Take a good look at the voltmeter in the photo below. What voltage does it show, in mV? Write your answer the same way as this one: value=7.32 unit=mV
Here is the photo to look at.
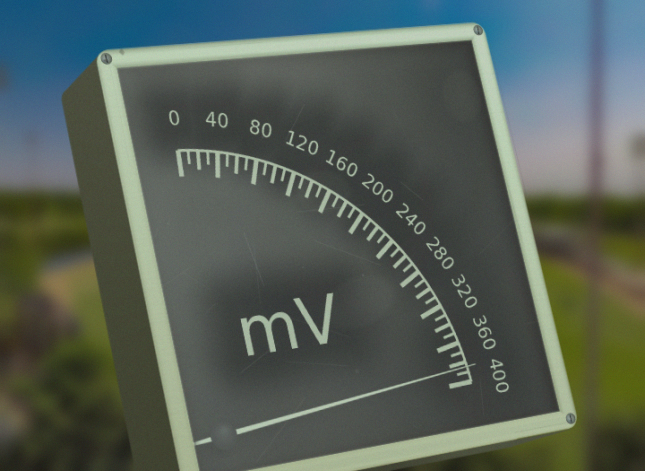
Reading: value=385 unit=mV
